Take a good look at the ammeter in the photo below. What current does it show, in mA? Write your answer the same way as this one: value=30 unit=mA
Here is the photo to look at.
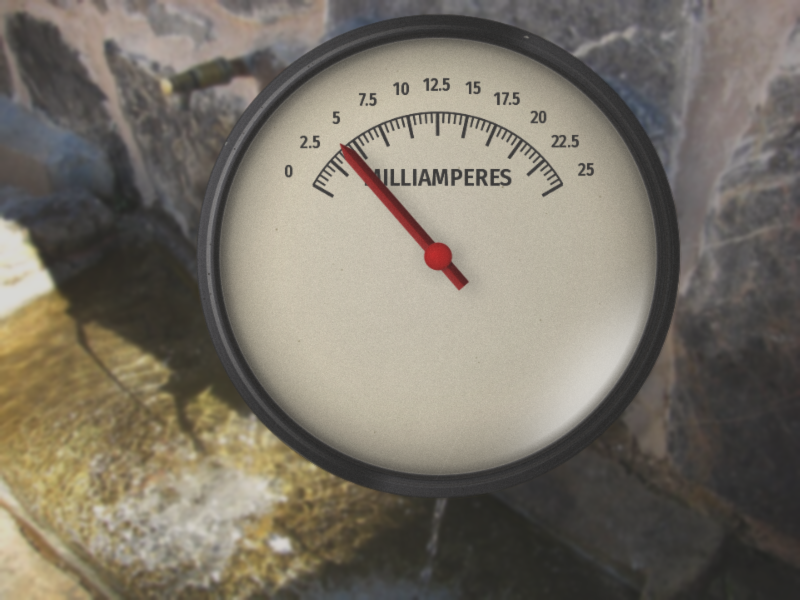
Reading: value=4 unit=mA
